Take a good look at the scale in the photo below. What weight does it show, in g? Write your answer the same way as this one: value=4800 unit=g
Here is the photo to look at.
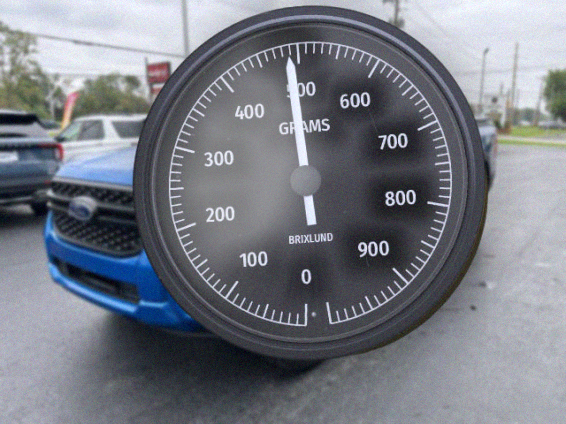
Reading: value=490 unit=g
